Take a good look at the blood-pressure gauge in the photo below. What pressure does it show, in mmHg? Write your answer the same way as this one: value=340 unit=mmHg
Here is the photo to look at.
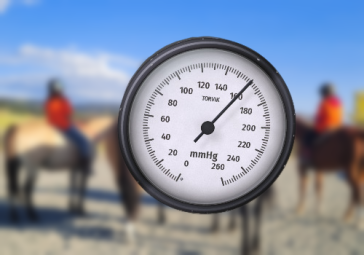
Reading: value=160 unit=mmHg
